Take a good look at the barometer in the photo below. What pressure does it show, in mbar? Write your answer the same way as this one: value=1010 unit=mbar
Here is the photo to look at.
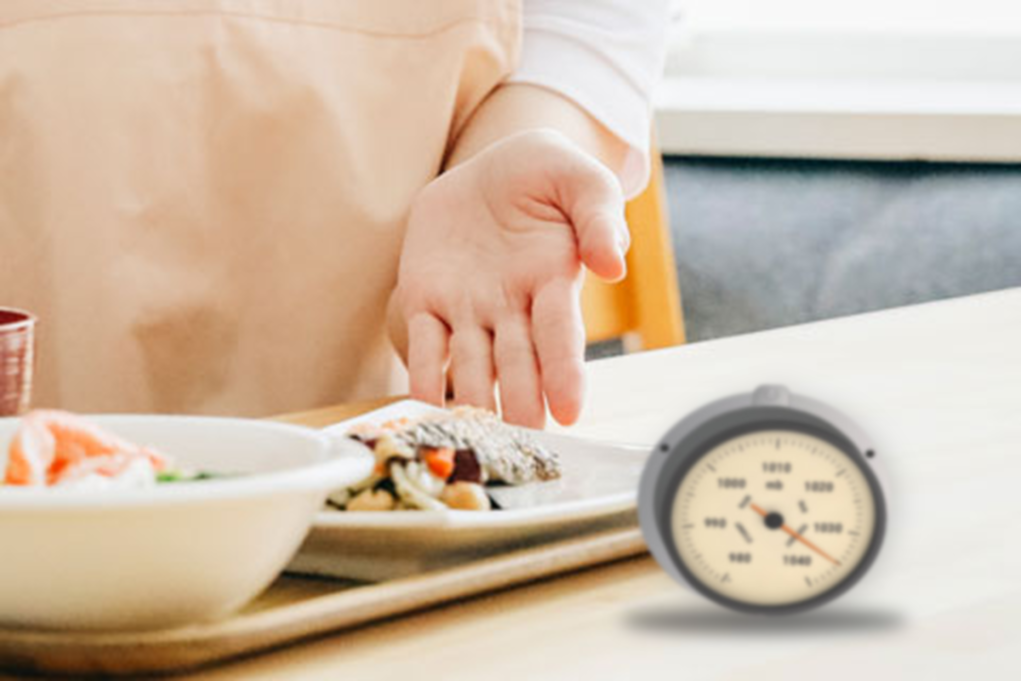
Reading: value=1035 unit=mbar
